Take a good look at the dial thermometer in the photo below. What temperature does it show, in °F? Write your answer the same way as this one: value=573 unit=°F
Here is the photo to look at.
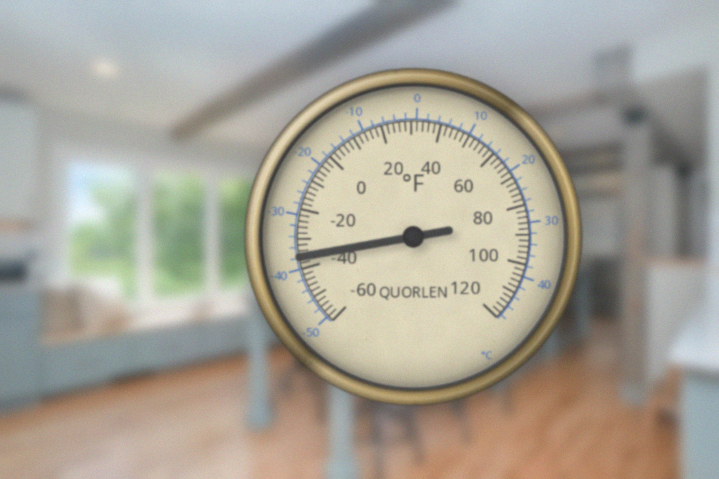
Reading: value=-36 unit=°F
